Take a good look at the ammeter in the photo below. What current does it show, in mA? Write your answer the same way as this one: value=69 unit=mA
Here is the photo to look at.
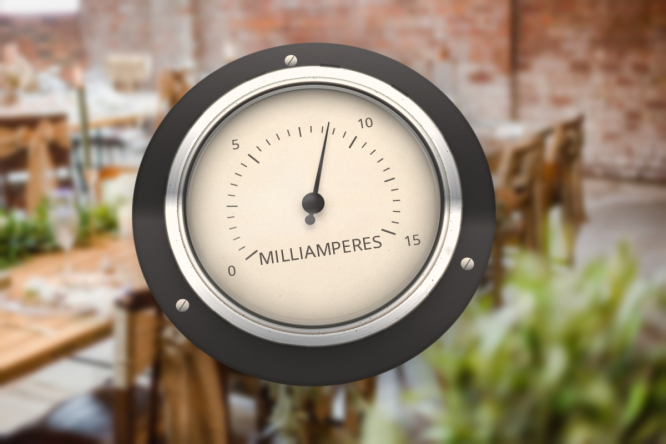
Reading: value=8.75 unit=mA
